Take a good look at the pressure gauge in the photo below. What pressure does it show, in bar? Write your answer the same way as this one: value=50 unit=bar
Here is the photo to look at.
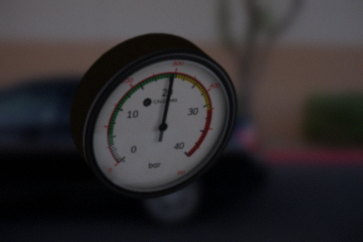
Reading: value=20 unit=bar
